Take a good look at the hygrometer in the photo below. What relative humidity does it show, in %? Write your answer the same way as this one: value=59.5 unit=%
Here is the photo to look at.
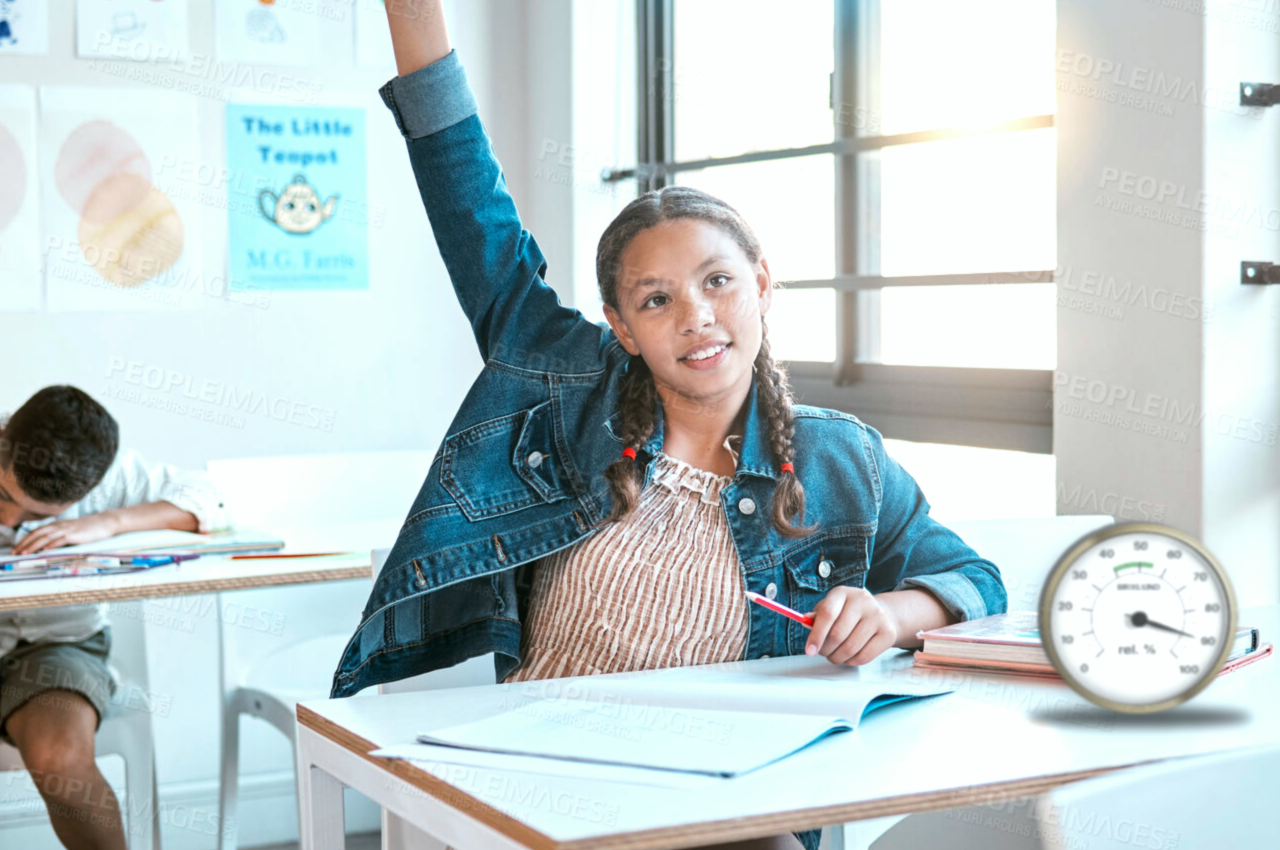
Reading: value=90 unit=%
